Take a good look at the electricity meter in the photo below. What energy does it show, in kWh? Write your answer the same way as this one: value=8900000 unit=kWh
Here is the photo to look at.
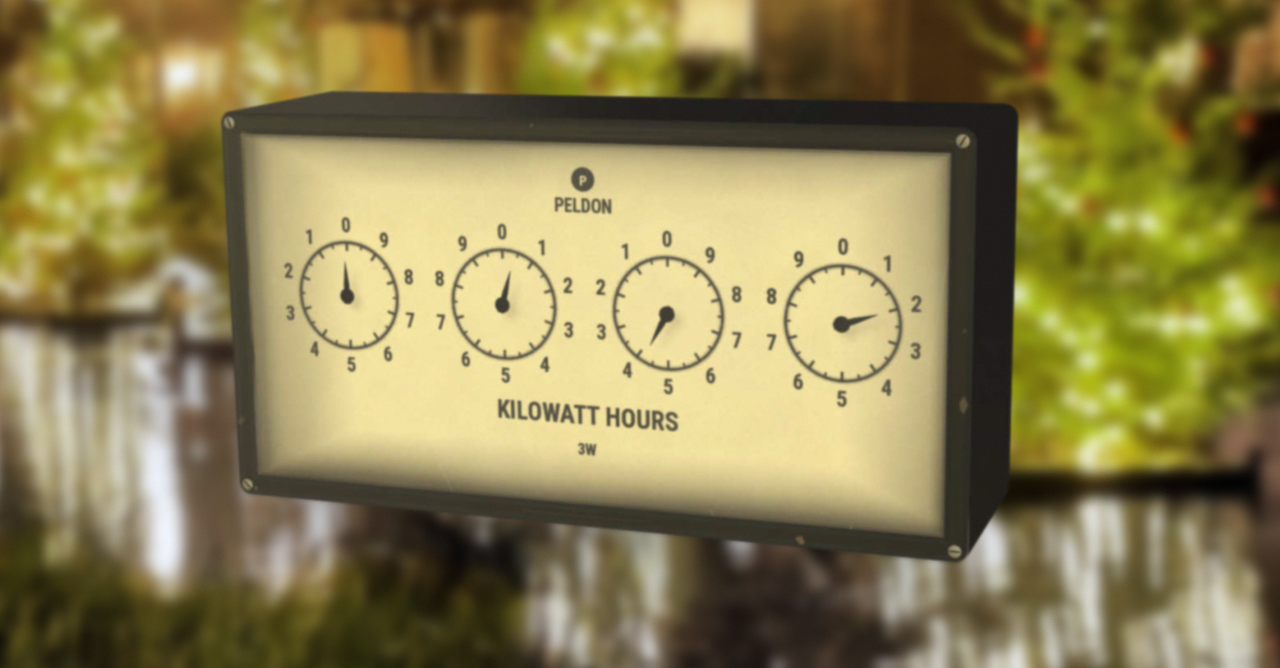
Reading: value=42 unit=kWh
